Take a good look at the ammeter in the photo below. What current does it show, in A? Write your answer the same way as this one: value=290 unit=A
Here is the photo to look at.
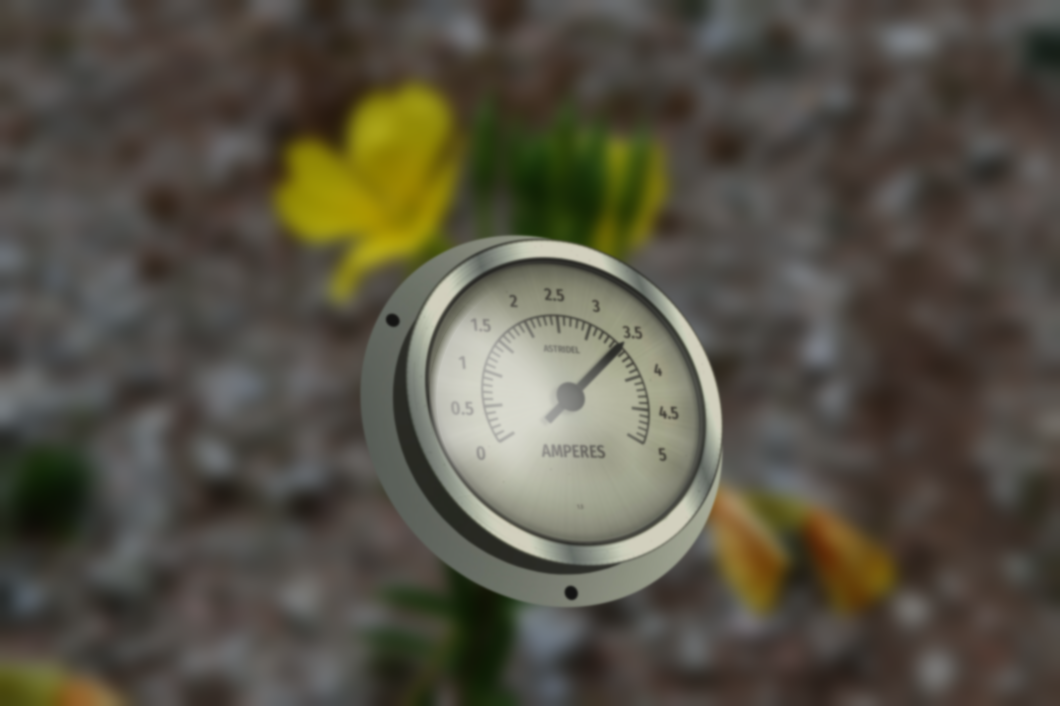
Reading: value=3.5 unit=A
